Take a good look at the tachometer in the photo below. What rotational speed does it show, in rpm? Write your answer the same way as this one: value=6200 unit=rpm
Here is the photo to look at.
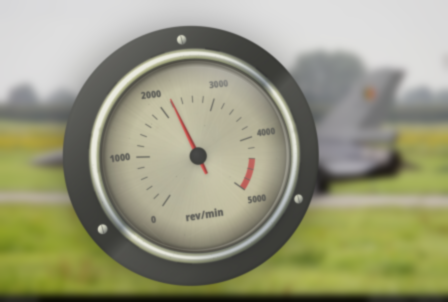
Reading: value=2200 unit=rpm
